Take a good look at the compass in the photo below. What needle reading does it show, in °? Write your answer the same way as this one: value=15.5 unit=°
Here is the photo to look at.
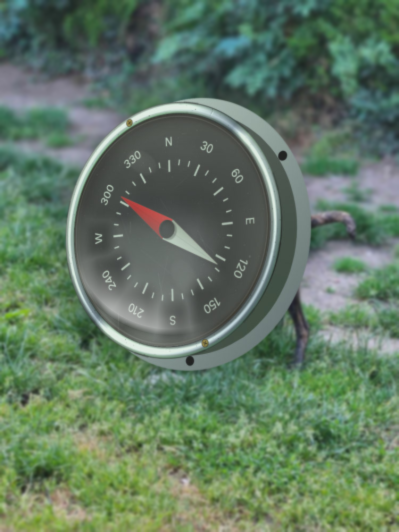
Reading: value=305 unit=°
